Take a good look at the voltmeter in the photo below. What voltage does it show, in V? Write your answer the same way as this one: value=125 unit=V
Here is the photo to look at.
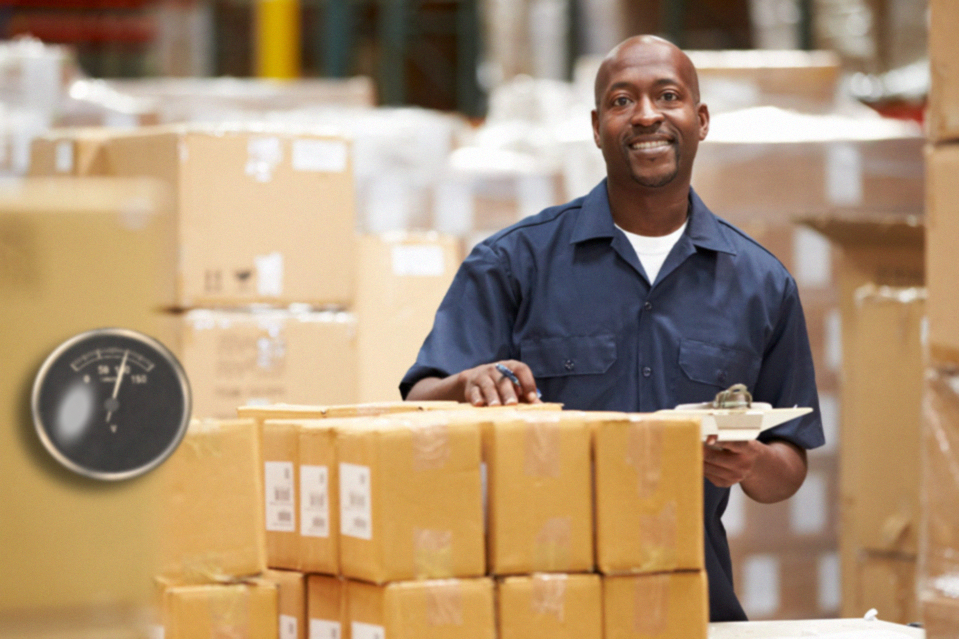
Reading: value=100 unit=V
